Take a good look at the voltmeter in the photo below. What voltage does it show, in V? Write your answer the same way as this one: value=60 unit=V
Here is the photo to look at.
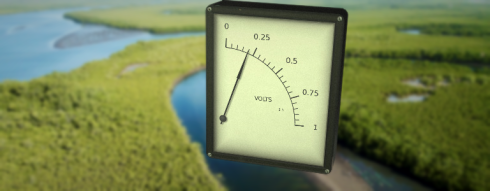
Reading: value=0.2 unit=V
